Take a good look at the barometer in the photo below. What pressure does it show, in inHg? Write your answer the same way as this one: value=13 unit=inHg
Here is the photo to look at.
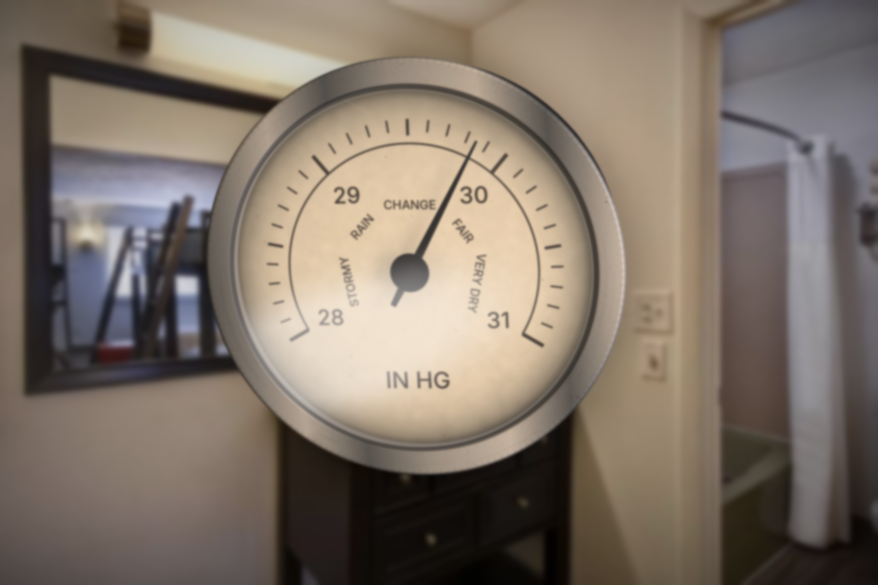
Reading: value=29.85 unit=inHg
